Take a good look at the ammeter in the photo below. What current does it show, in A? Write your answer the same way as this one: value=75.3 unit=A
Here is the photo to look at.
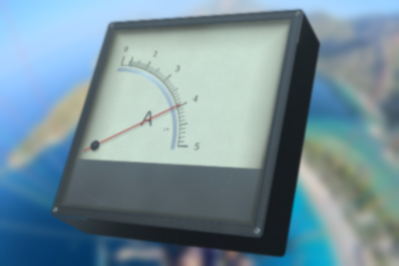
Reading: value=4 unit=A
